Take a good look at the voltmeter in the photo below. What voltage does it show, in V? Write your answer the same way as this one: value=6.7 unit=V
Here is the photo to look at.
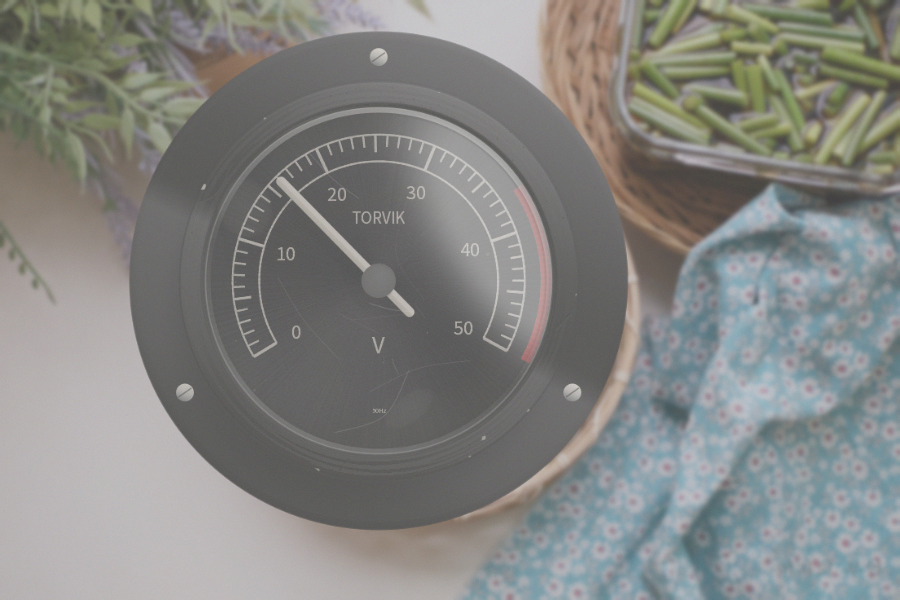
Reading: value=16 unit=V
